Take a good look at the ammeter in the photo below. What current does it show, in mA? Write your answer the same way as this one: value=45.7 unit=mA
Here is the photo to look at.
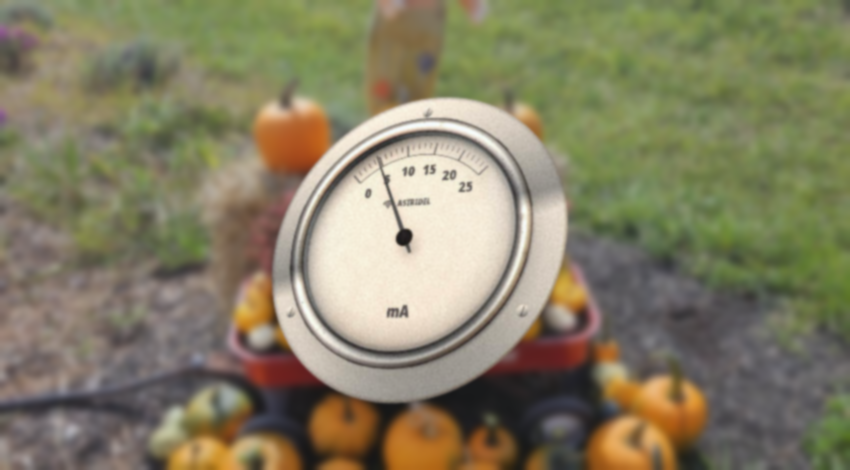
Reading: value=5 unit=mA
